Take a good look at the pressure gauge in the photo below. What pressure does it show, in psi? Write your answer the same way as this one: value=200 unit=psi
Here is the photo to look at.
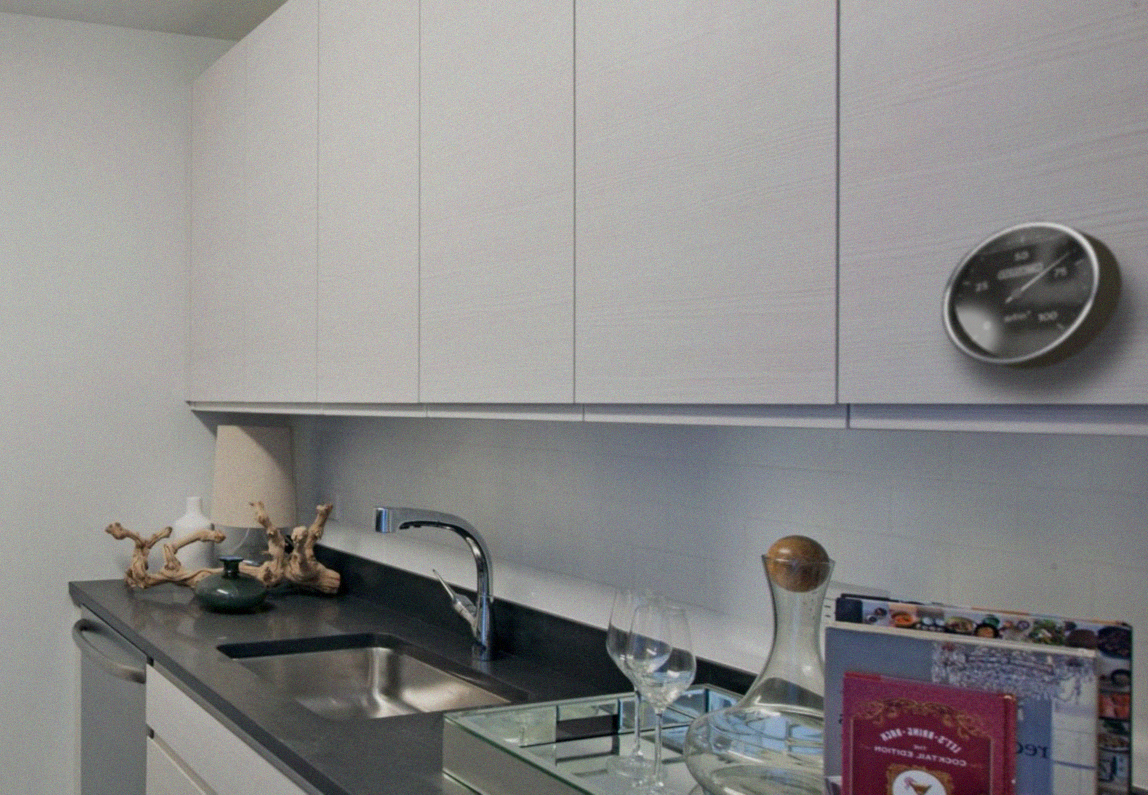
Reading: value=70 unit=psi
